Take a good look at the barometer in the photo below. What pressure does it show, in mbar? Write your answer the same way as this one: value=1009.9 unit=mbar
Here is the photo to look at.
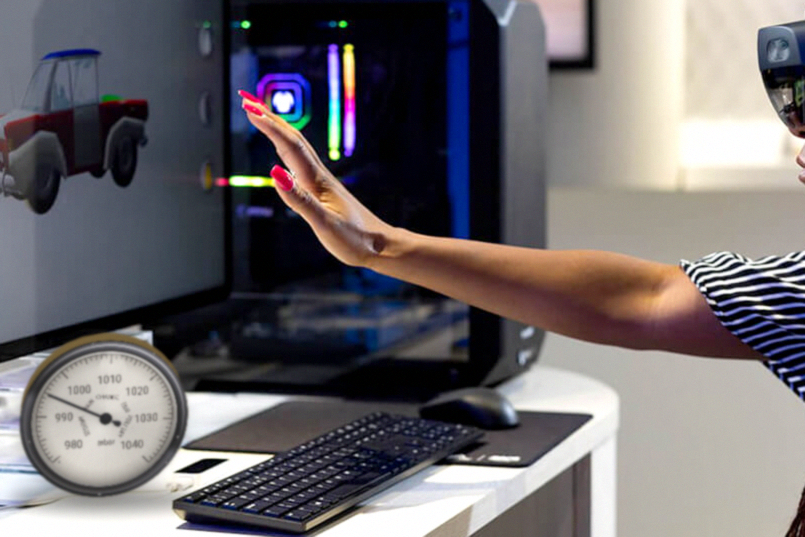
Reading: value=995 unit=mbar
